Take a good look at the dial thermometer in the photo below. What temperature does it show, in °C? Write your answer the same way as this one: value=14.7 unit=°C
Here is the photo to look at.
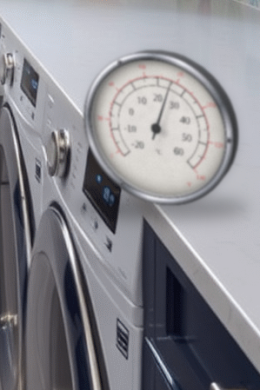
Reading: value=25 unit=°C
